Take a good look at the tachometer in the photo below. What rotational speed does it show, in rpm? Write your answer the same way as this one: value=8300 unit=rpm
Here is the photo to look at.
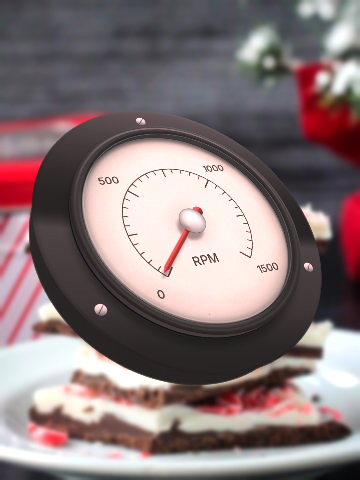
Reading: value=25 unit=rpm
